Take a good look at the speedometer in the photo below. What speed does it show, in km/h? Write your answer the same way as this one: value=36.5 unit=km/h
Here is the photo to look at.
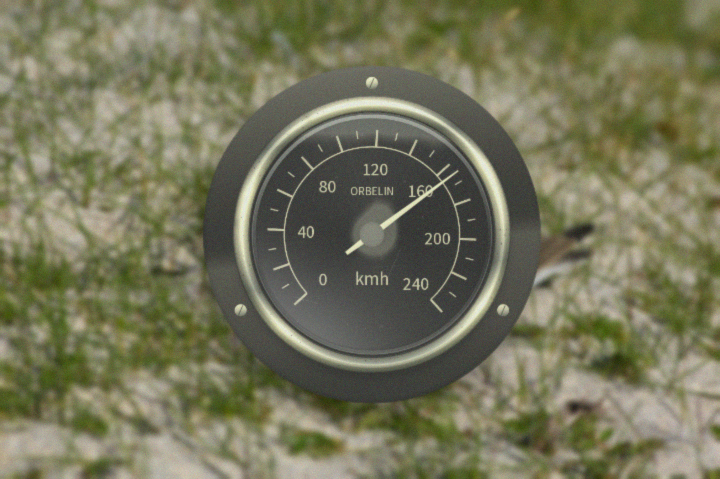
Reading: value=165 unit=km/h
